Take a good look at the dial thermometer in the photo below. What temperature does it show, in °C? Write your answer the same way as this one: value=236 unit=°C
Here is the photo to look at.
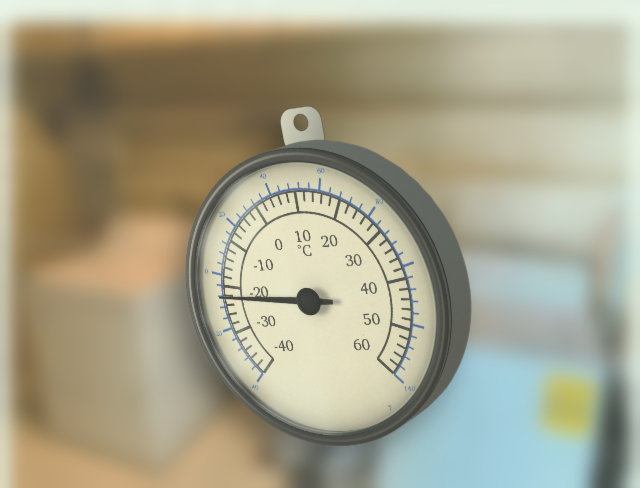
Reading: value=-22 unit=°C
